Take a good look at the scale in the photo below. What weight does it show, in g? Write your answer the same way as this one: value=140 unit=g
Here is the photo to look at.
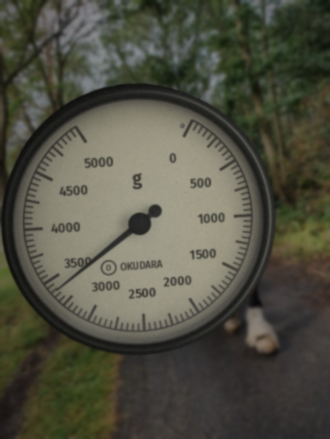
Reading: value=3400 unit=g
